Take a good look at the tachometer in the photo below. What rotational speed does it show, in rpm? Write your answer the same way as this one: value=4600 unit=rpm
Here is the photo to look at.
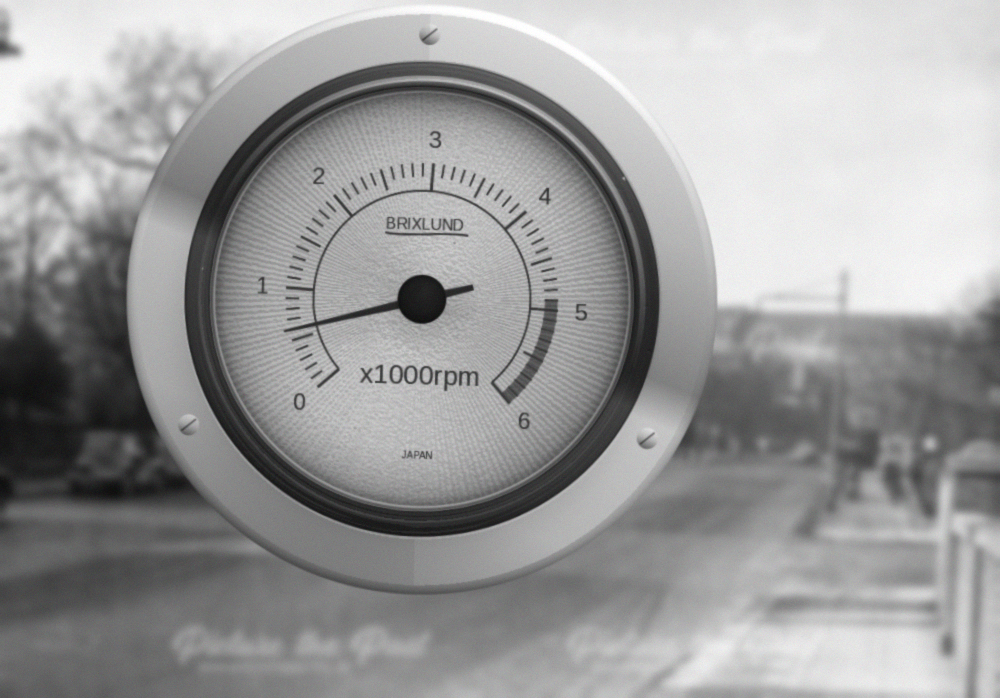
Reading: value=600 unit=rpm
